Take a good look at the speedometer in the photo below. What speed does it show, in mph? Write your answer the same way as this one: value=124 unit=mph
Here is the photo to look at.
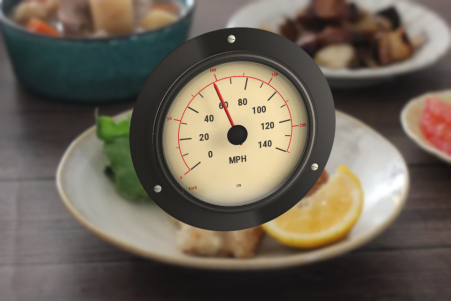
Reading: value=60 unit=mph
